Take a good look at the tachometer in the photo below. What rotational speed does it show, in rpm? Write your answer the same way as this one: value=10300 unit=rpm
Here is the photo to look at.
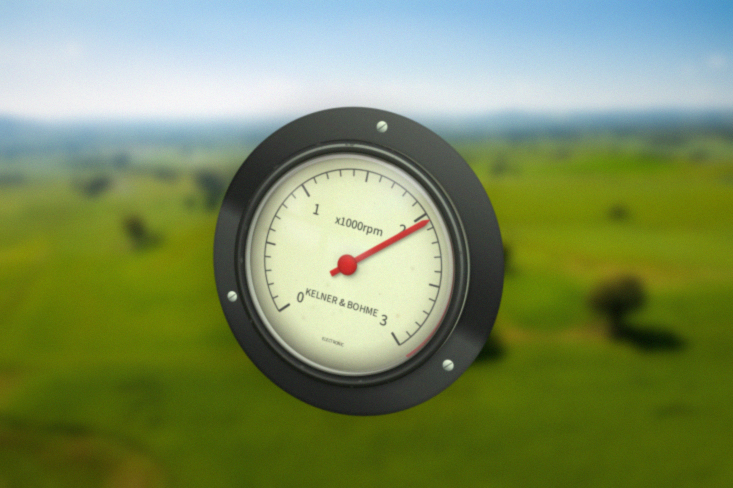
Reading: value=2050 unit=rpm
